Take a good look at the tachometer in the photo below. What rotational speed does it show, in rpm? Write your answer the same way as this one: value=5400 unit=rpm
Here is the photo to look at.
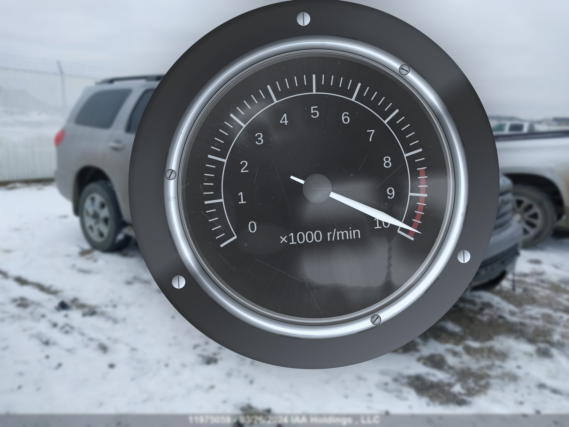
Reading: value=9800 unit=rpm
